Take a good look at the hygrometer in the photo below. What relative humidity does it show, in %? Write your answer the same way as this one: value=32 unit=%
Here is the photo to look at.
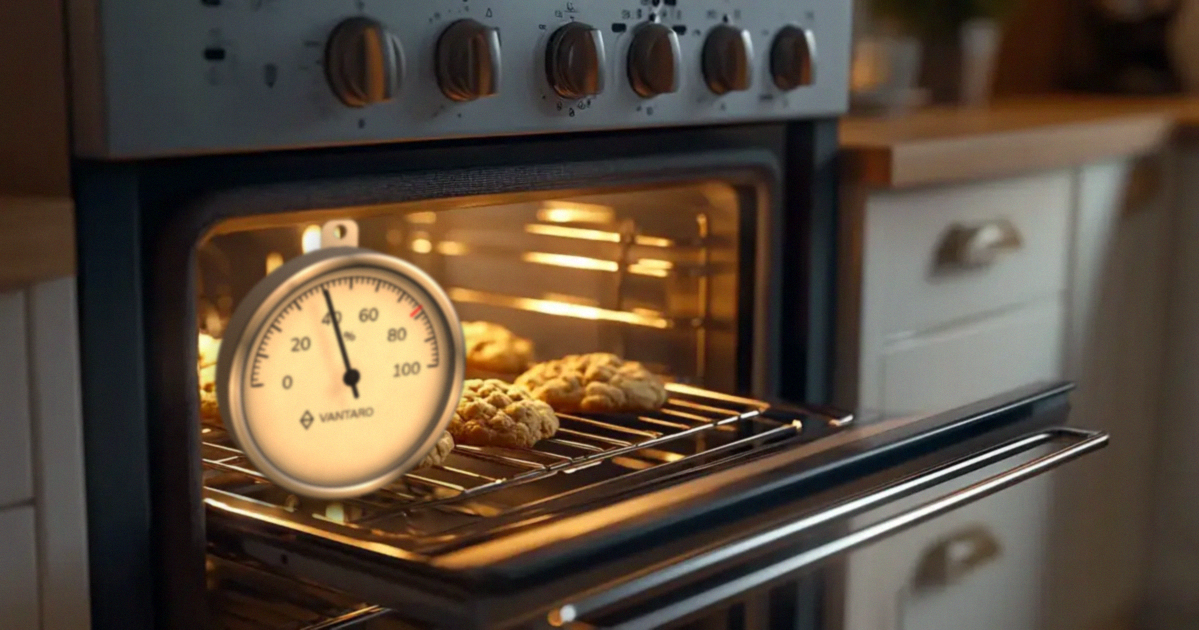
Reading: value=40 unit=%
